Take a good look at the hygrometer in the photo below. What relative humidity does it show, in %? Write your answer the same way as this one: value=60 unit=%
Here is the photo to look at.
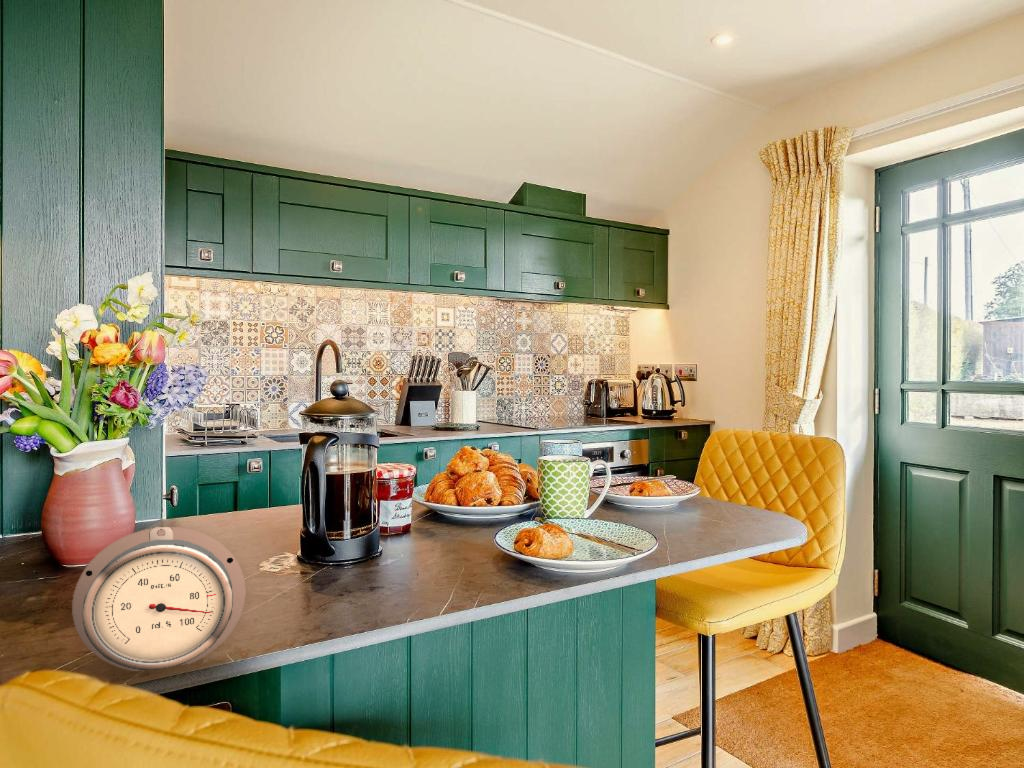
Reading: value=90 unit=%
